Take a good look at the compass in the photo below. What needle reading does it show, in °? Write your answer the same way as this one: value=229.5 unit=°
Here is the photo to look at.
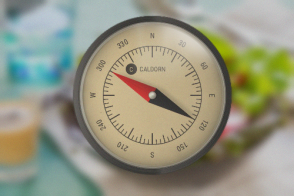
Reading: value=300 unit=°
